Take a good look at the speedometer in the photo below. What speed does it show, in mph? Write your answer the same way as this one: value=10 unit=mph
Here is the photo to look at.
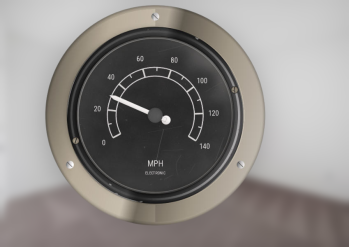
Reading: value=30 unit=mph
